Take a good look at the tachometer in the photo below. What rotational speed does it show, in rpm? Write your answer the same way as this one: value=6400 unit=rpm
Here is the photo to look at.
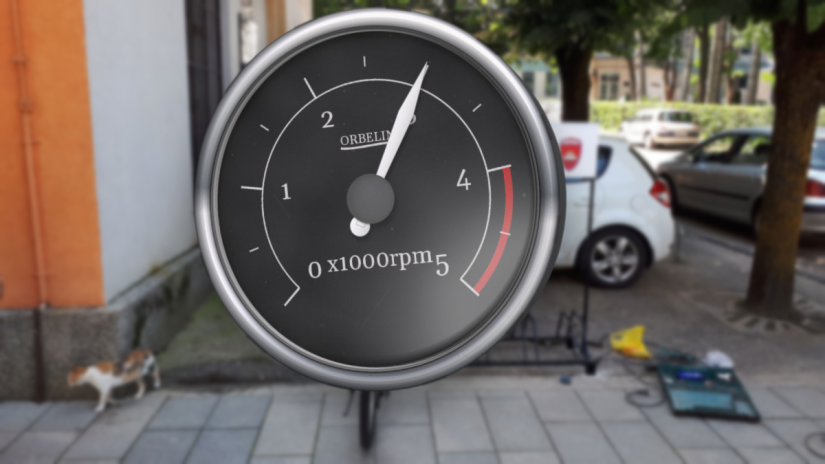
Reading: value=3000 unit=rpm
